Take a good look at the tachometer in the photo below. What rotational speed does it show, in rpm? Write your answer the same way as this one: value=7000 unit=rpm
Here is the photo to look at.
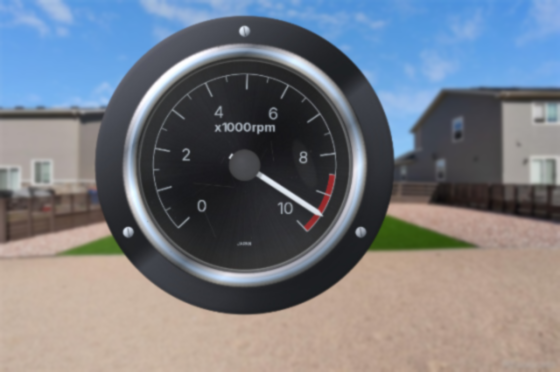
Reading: value=9500 unit=rpm
